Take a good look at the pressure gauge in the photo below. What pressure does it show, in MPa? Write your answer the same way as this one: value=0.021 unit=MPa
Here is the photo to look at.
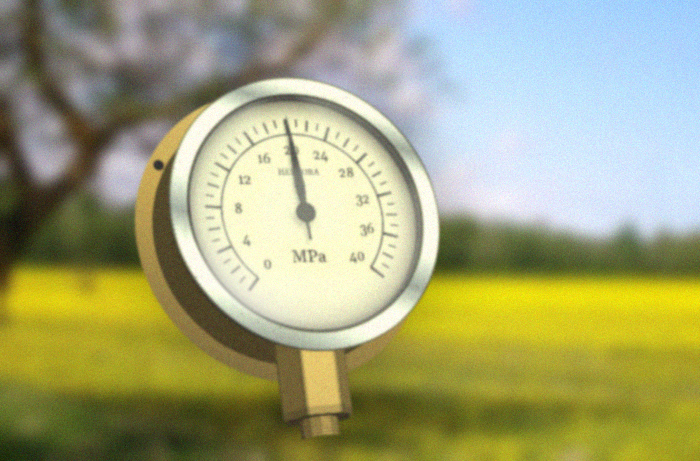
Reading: value=20 unit=MPa
